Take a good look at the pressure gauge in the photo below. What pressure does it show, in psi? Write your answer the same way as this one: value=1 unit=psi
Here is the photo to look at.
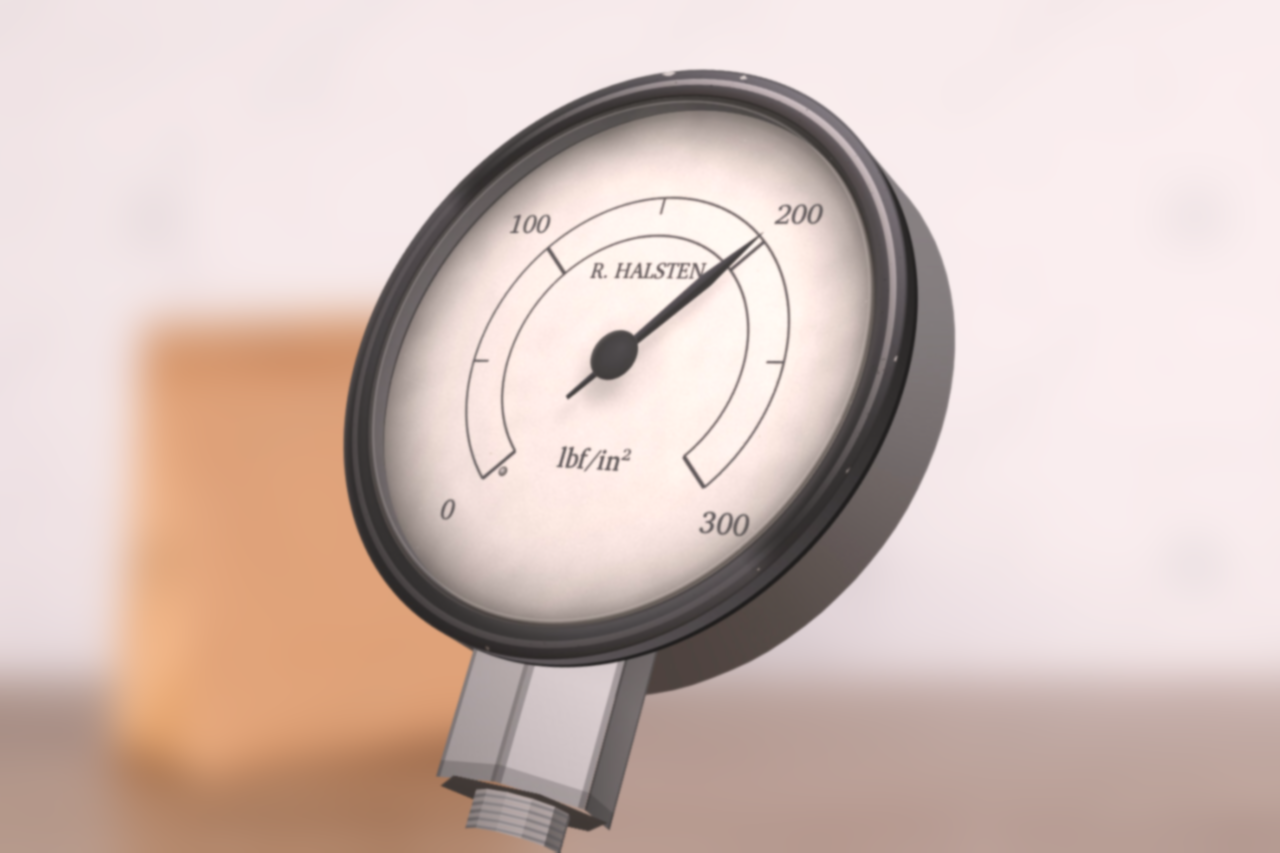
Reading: value=200 unit=psi
